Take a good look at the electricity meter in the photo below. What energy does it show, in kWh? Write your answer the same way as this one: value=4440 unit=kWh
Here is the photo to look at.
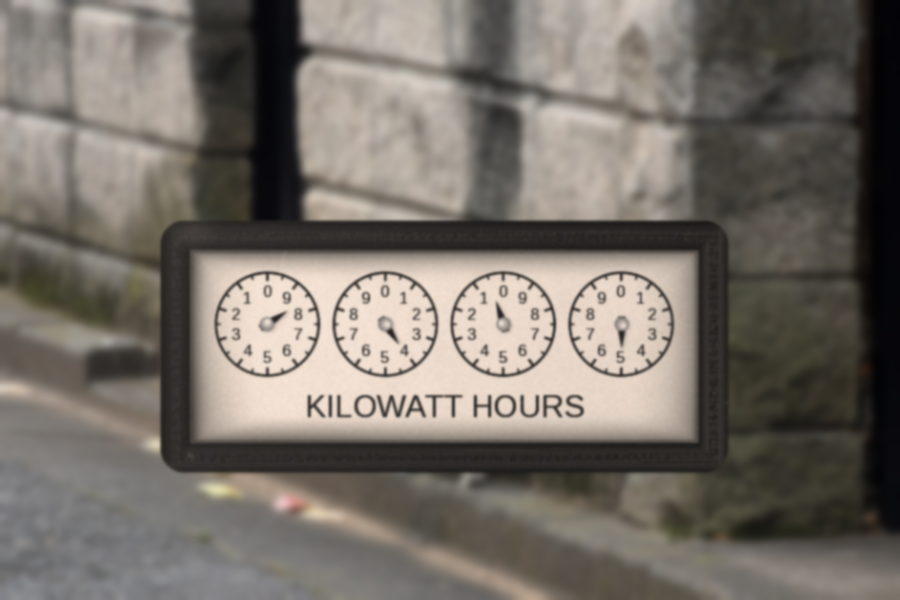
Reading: value=8405 unit=kWh
